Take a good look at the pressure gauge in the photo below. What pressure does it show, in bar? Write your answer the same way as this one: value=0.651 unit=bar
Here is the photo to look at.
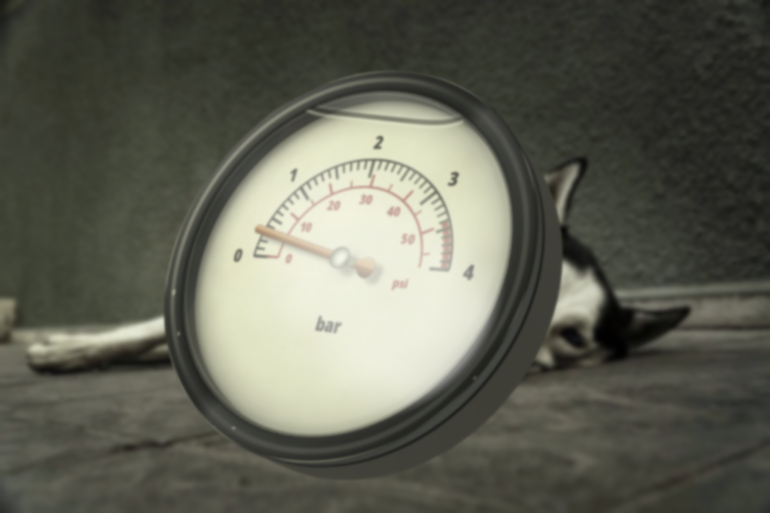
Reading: value=0.3 unit=bar
